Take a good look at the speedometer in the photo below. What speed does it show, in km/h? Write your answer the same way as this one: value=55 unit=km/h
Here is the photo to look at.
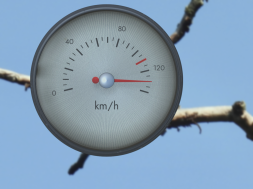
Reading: value=130 unit=km/h
